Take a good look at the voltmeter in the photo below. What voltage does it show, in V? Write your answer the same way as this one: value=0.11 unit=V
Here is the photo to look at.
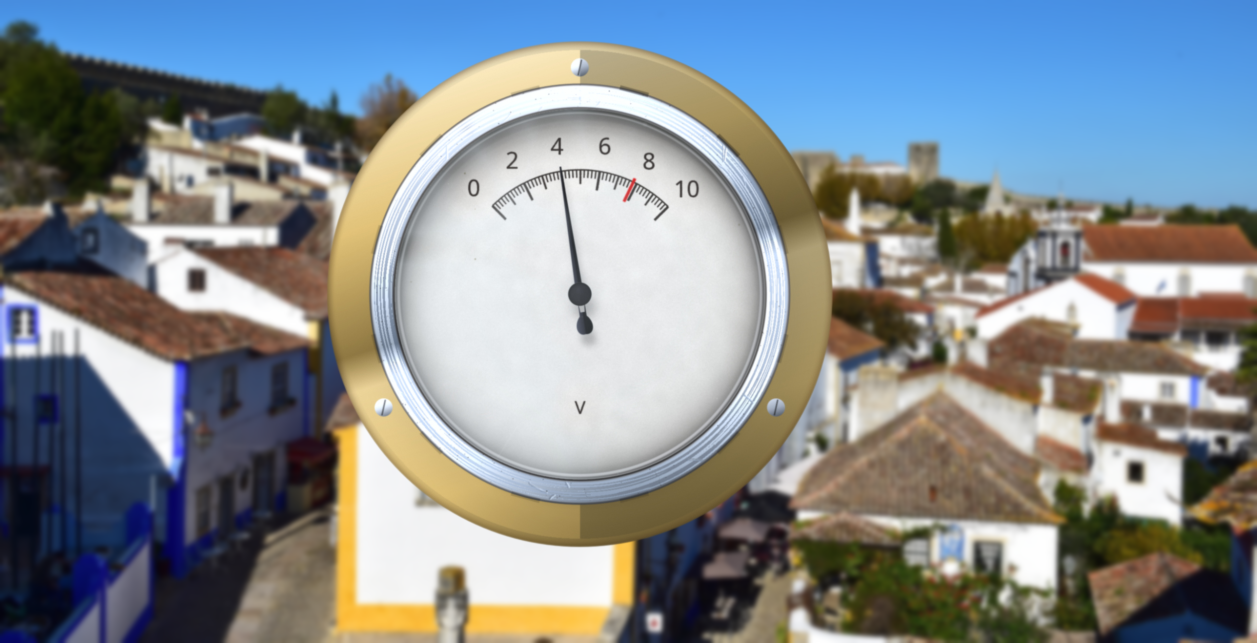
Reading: value=4 unit=V
